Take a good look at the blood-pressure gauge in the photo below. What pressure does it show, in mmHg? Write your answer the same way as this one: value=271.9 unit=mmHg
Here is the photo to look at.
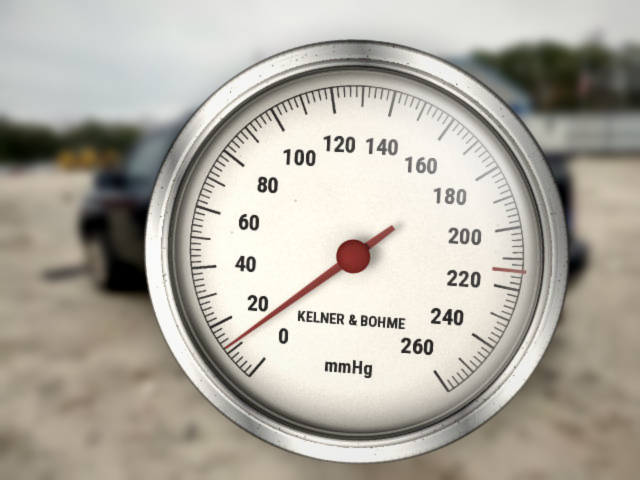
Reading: value=12 unit=mmHg
